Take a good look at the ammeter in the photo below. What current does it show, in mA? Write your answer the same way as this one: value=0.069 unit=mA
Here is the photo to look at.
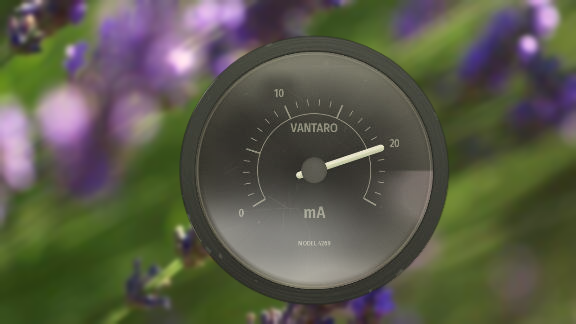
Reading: value=20 unit=mA
